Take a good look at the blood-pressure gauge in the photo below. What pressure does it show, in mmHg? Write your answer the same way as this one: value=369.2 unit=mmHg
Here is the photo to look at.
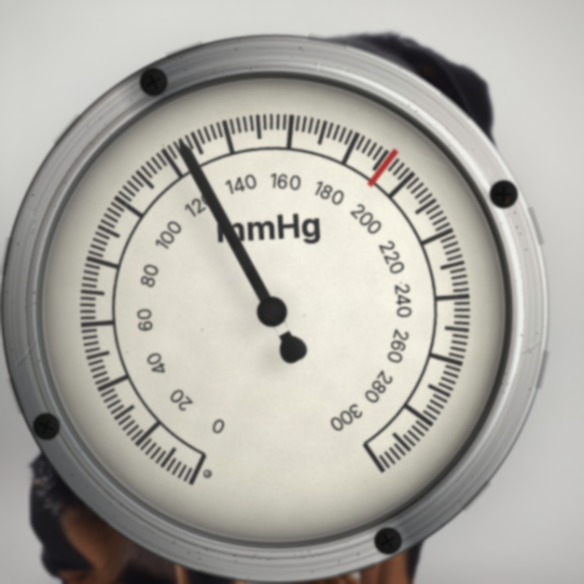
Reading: value=126 unit=mmHg
